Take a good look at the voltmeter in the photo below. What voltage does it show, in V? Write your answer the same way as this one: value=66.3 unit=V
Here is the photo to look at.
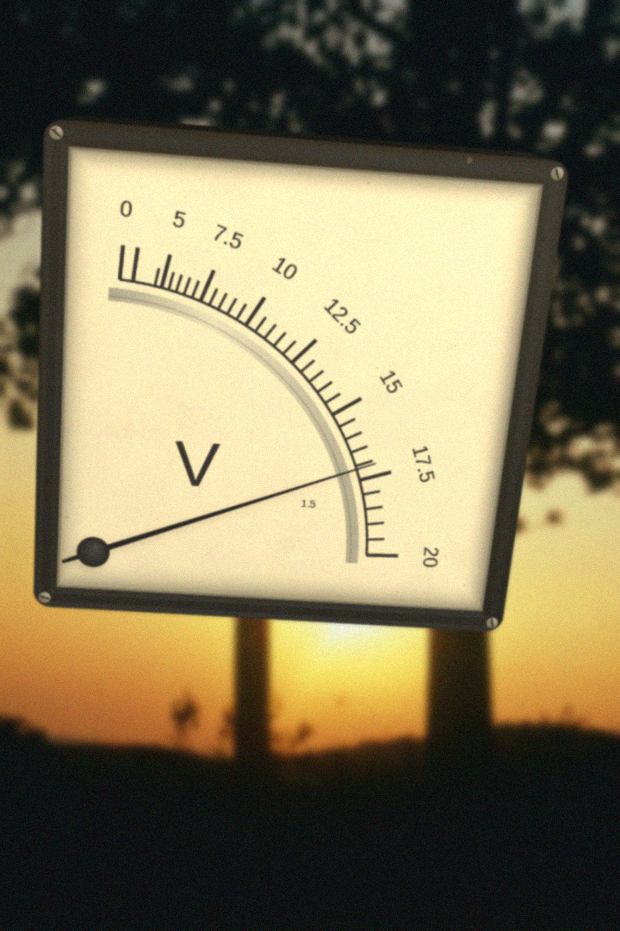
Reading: value=17 unit=V
